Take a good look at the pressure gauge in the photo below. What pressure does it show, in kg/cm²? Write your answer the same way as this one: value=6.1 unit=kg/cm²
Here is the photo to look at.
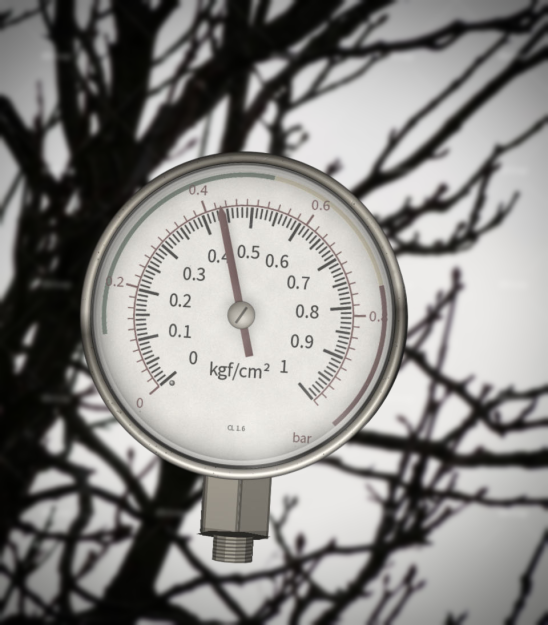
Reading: value=0.44 unit=kg/cm²
